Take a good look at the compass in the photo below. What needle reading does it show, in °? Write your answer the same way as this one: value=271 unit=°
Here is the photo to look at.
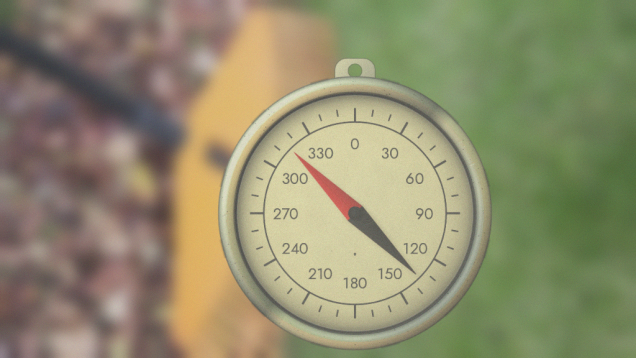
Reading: value=315 unit=°
